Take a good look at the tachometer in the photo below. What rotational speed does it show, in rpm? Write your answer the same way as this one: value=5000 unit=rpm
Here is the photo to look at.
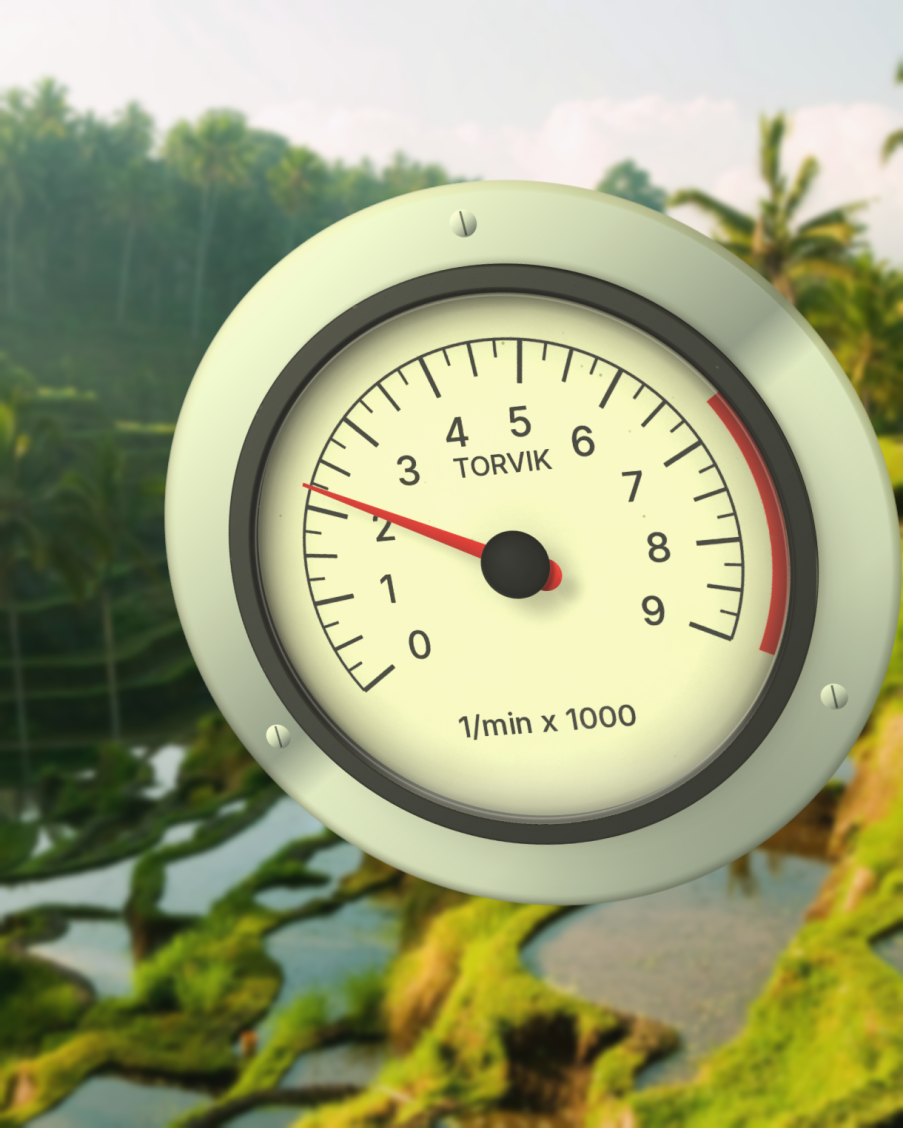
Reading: value=2250 unit=rpm
